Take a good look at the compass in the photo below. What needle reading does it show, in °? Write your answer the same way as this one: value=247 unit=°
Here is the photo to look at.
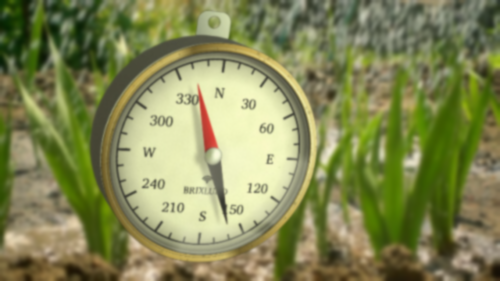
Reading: value=340 unit=°
